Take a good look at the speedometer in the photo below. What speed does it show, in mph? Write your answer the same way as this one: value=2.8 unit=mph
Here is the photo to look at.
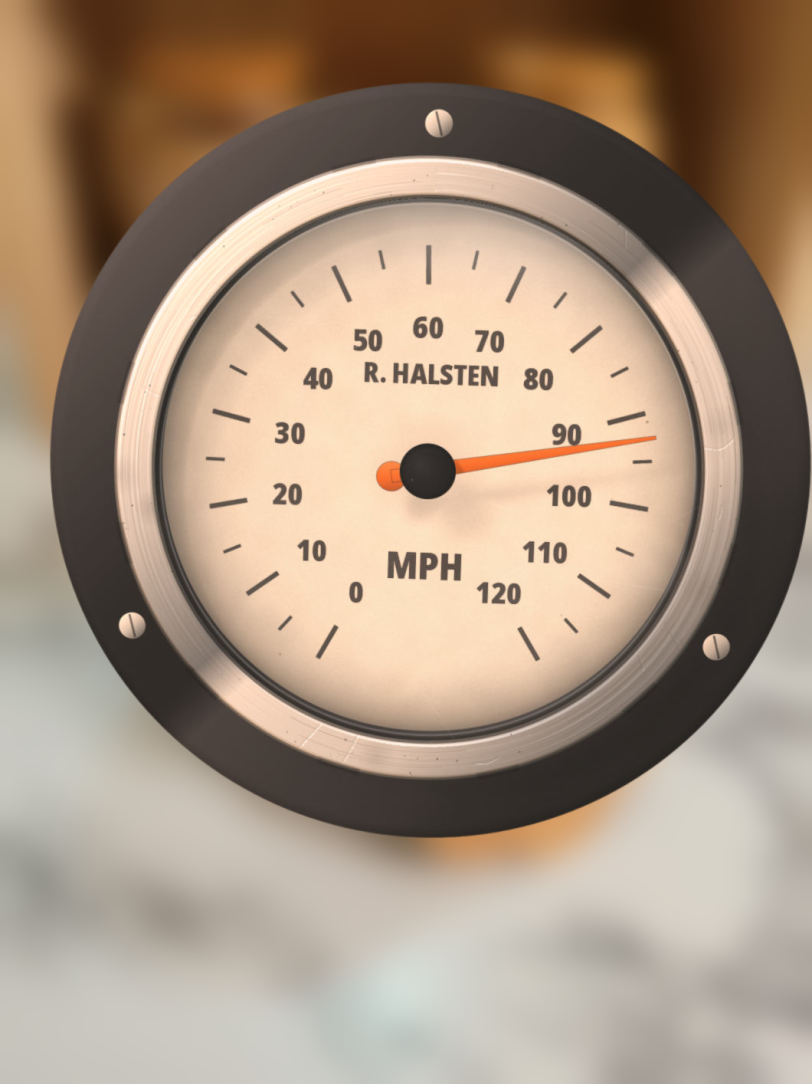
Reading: value=92.5 unit=mph
